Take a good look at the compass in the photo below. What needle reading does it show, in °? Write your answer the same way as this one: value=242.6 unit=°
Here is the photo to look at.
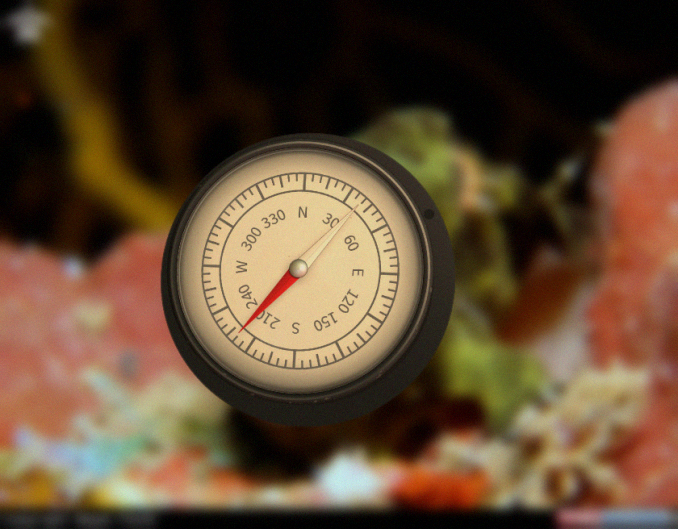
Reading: value=220 unit=°
